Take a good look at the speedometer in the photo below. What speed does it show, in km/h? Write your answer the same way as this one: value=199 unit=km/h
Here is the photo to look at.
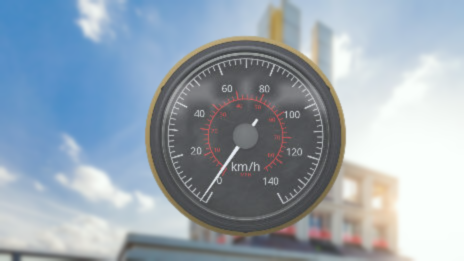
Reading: value=2 unit=km/h
